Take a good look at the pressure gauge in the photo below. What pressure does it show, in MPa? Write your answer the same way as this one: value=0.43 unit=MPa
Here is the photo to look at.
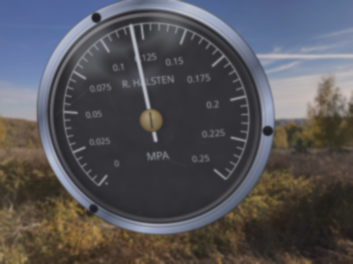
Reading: value=0.12 unit=MPa
